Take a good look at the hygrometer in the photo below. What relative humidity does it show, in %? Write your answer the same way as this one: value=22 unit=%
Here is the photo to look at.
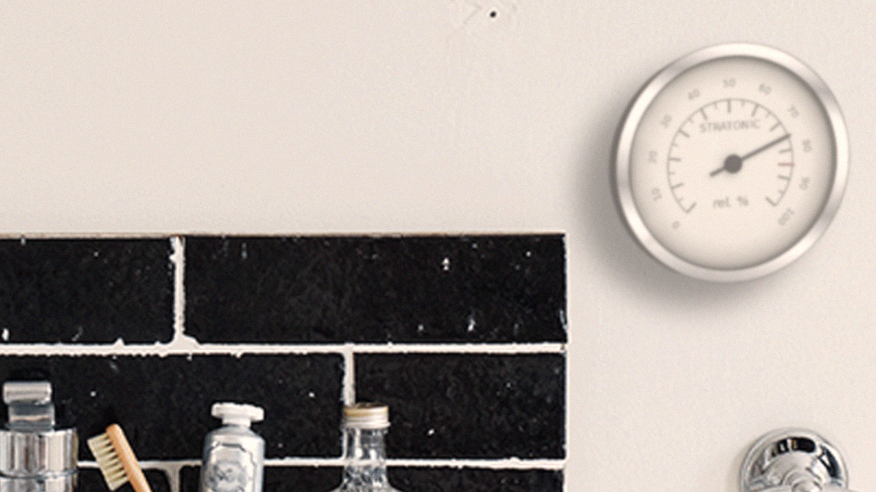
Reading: value=75 unit=%
